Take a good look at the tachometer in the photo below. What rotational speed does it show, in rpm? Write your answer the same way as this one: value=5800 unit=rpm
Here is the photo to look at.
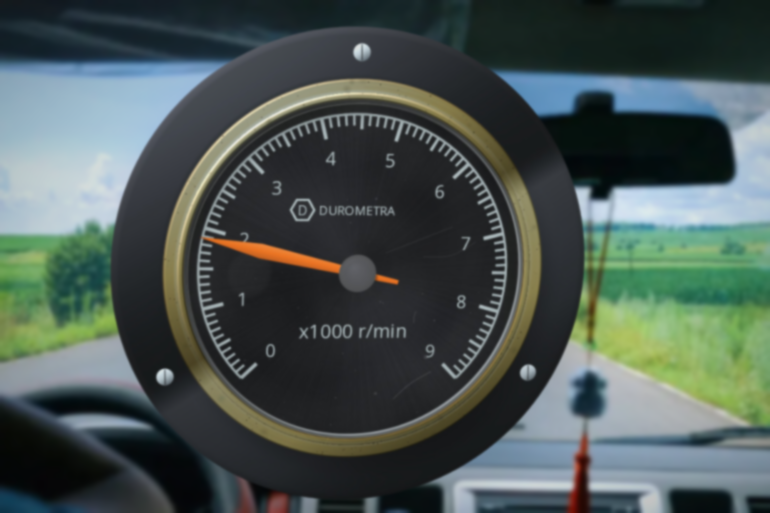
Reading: value=1900 unit=rpm
